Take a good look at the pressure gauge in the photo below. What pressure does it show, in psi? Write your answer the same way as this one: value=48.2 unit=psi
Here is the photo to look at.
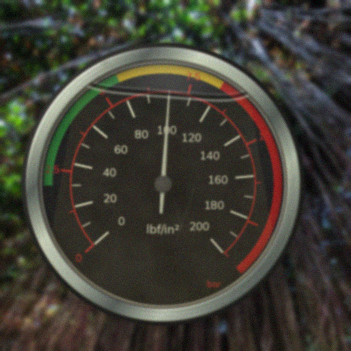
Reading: value=100 unit=psi
